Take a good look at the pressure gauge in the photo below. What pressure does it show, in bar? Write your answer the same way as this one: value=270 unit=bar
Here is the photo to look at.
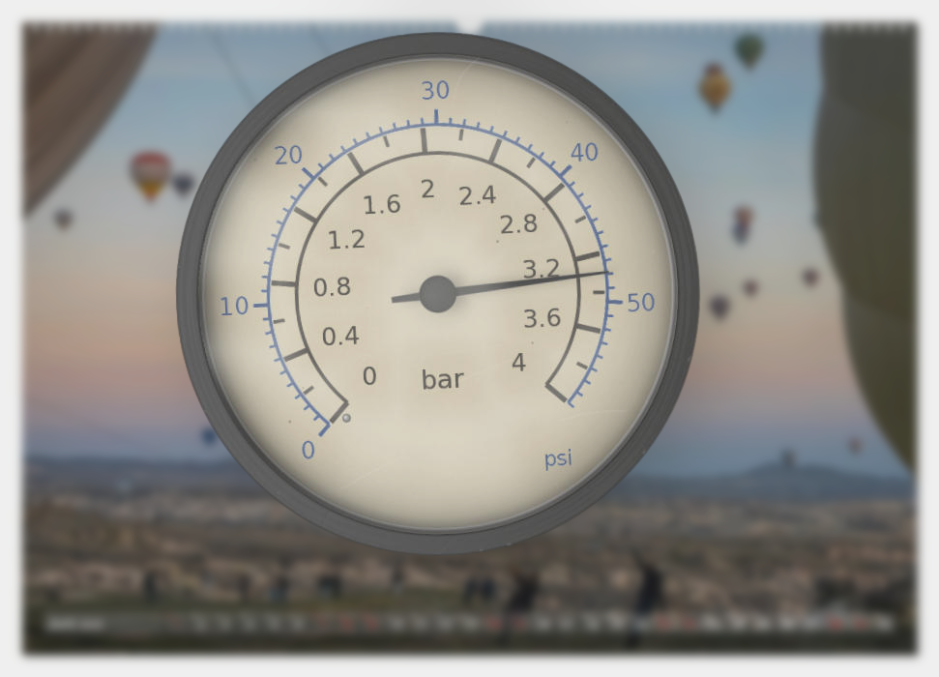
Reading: value=3.3 unit=bar
